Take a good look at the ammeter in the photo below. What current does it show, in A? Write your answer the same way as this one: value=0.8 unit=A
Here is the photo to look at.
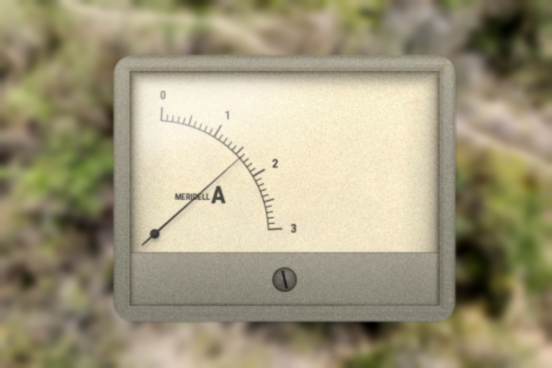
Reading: value=1.6 unit=A
